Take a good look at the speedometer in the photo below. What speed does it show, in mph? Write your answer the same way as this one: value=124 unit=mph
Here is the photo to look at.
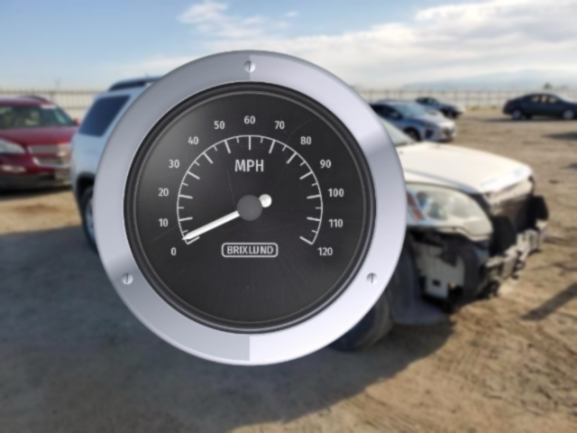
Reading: value=2.5 unit=mph
